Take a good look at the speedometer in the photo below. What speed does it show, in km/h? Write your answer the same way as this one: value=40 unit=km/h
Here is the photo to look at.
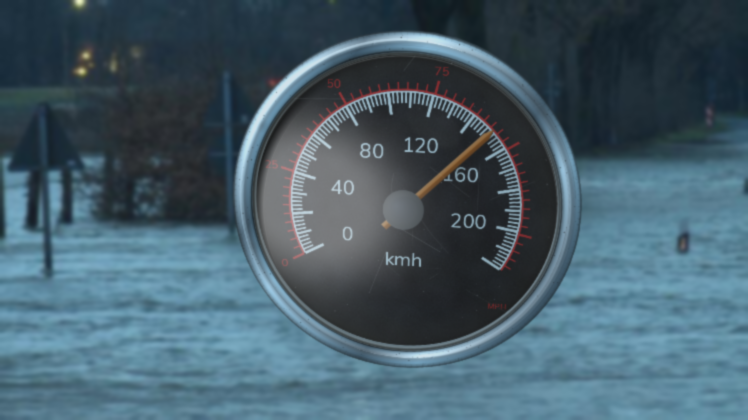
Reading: value=150 unit=km/h
